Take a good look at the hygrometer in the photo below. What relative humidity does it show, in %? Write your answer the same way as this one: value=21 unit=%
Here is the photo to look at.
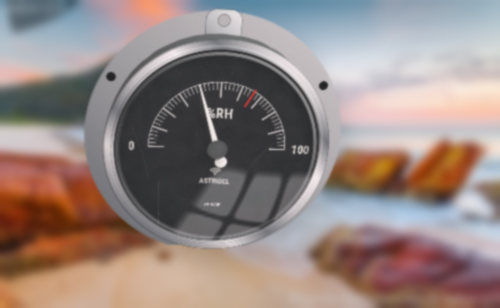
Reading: value=40 unit=%
